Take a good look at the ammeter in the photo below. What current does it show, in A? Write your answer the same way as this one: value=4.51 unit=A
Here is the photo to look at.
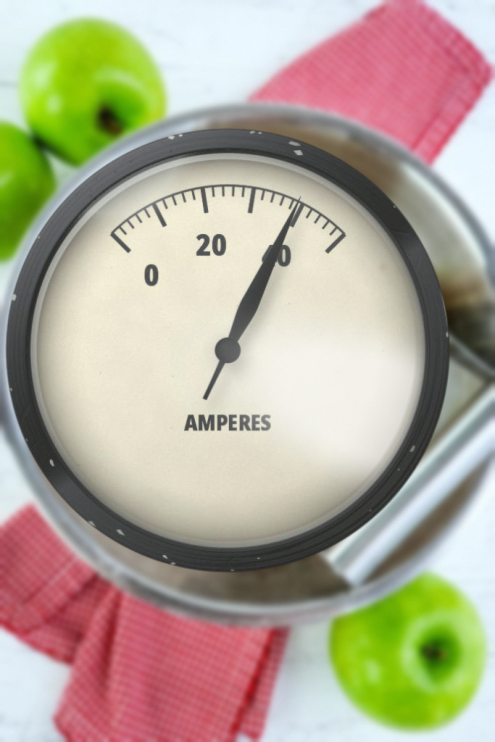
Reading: value=39 unit=A
